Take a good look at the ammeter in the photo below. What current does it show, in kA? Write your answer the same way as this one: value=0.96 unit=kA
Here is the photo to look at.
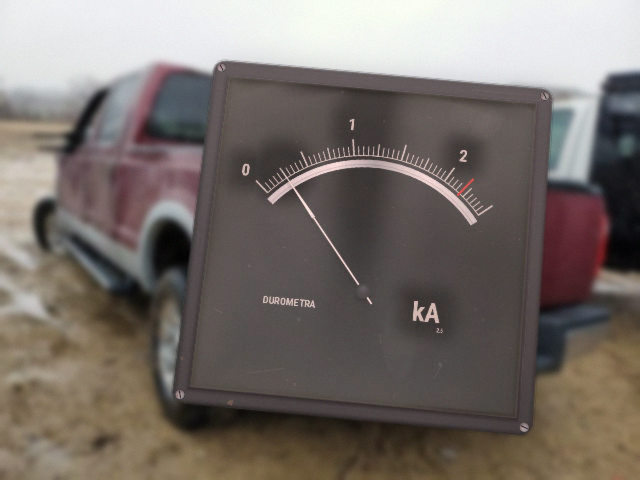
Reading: value=0.25 unit=kA
